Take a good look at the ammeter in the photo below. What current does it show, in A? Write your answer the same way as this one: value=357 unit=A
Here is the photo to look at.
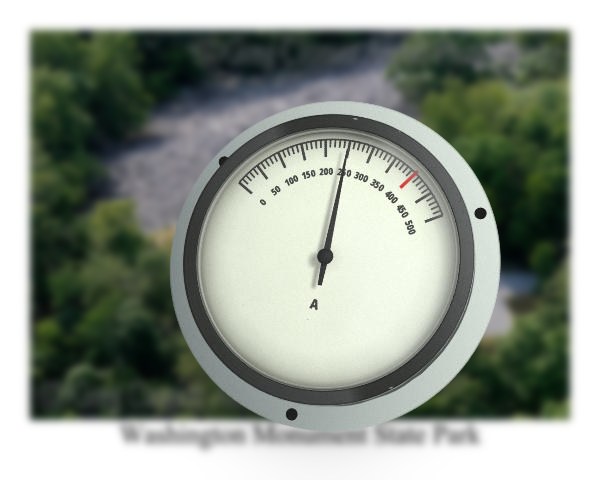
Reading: value=250 unit=A
